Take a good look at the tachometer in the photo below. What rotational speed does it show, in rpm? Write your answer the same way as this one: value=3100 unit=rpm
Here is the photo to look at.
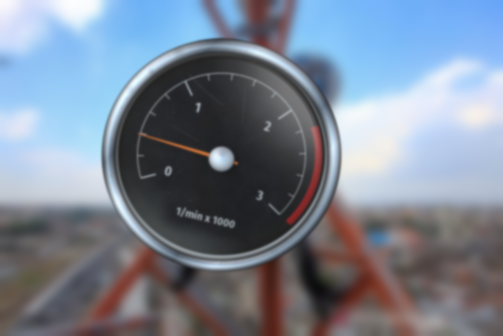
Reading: value=400 unit=rpm
